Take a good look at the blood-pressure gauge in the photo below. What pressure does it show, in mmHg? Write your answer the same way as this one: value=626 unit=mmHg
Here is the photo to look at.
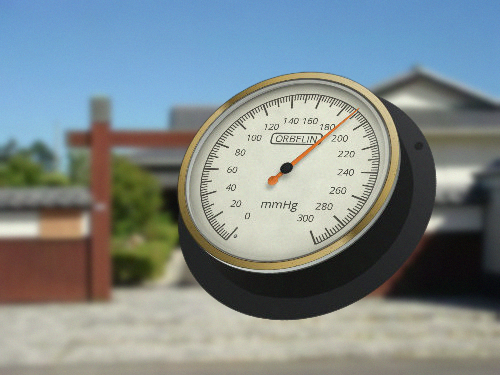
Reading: value=190 unit=mmHg
